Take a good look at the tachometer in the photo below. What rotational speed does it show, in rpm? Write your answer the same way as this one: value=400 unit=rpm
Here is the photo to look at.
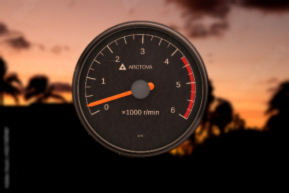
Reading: value=250 unit=rpm
